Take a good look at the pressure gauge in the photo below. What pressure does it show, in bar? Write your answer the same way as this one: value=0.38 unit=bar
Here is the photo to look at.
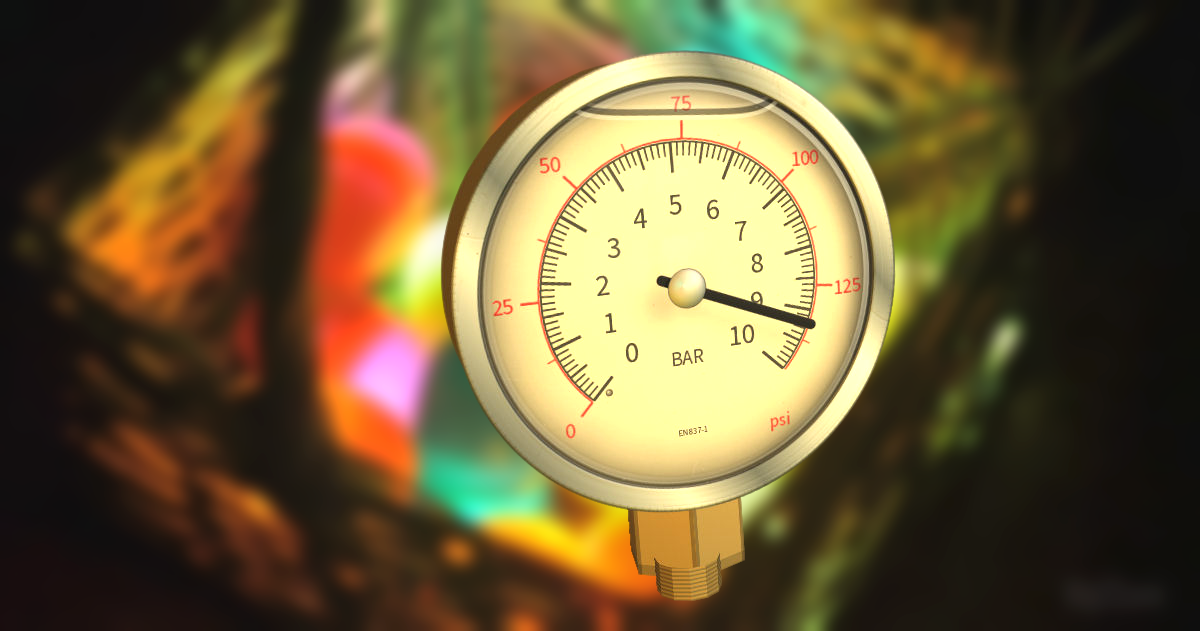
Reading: value=9.2 unit=bar
